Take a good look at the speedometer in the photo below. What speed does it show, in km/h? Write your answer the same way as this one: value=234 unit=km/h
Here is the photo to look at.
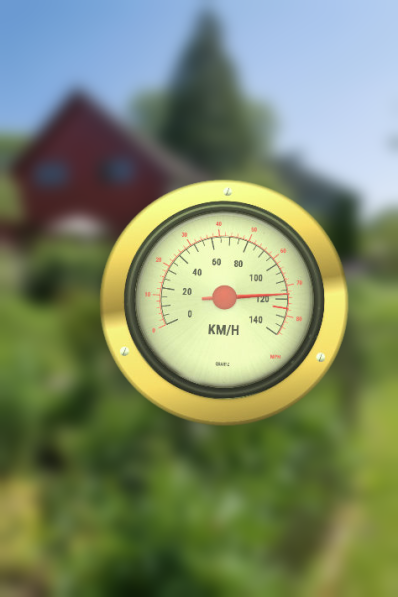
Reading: value=117.5 unit=km/h
